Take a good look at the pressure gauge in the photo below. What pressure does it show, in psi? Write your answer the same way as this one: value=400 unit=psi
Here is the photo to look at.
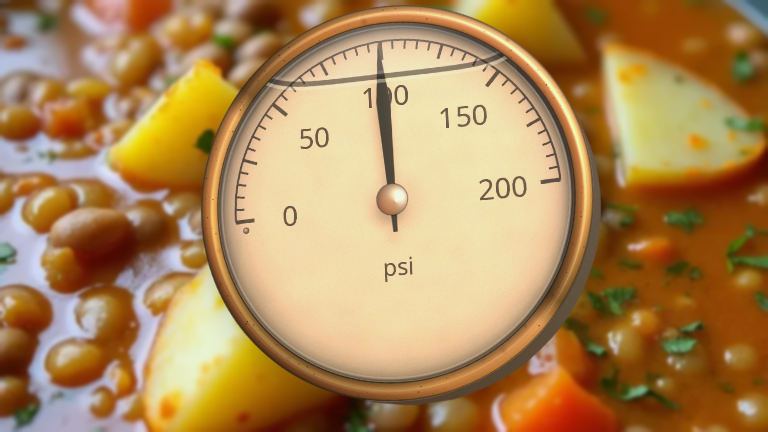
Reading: value=100 unit=psi
